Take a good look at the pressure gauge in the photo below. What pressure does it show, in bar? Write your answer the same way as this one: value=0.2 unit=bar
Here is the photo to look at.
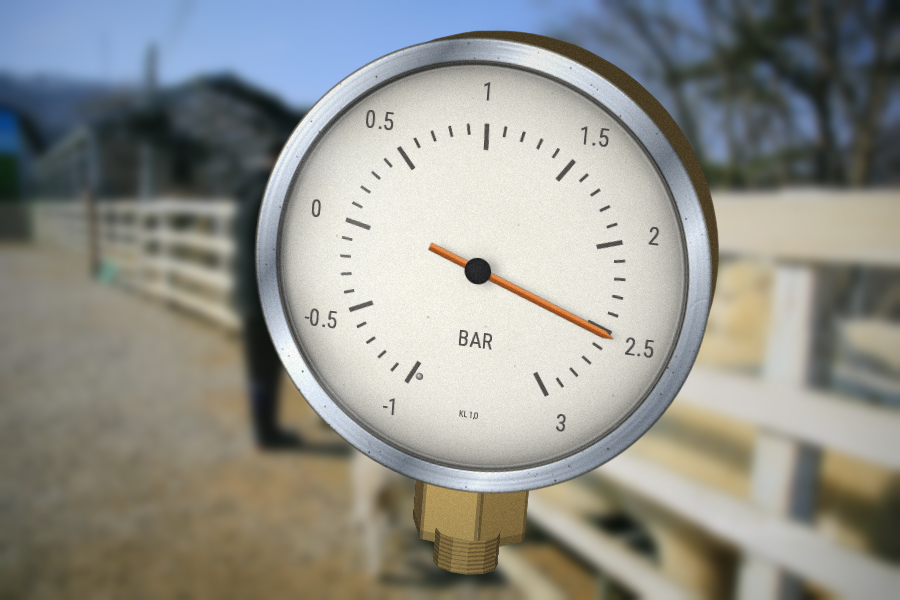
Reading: value=2.5 unit=bar
